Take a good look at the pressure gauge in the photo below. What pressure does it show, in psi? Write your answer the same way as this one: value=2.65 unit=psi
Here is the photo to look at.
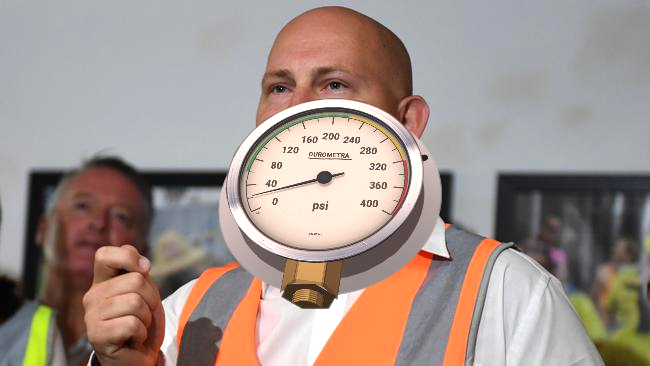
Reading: value=20 unit=psi
